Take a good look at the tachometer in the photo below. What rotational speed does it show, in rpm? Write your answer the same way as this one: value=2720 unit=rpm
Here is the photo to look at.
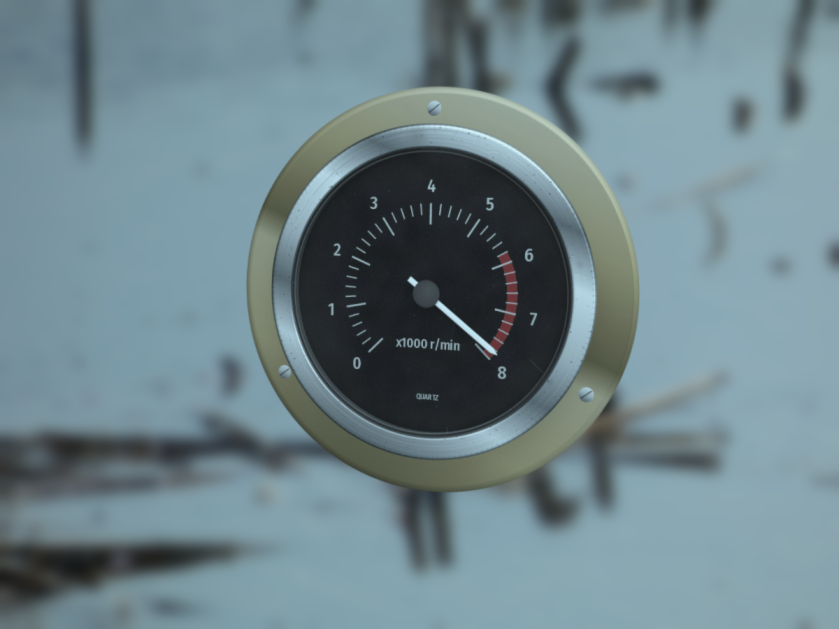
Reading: value=7800 unit=rpm
